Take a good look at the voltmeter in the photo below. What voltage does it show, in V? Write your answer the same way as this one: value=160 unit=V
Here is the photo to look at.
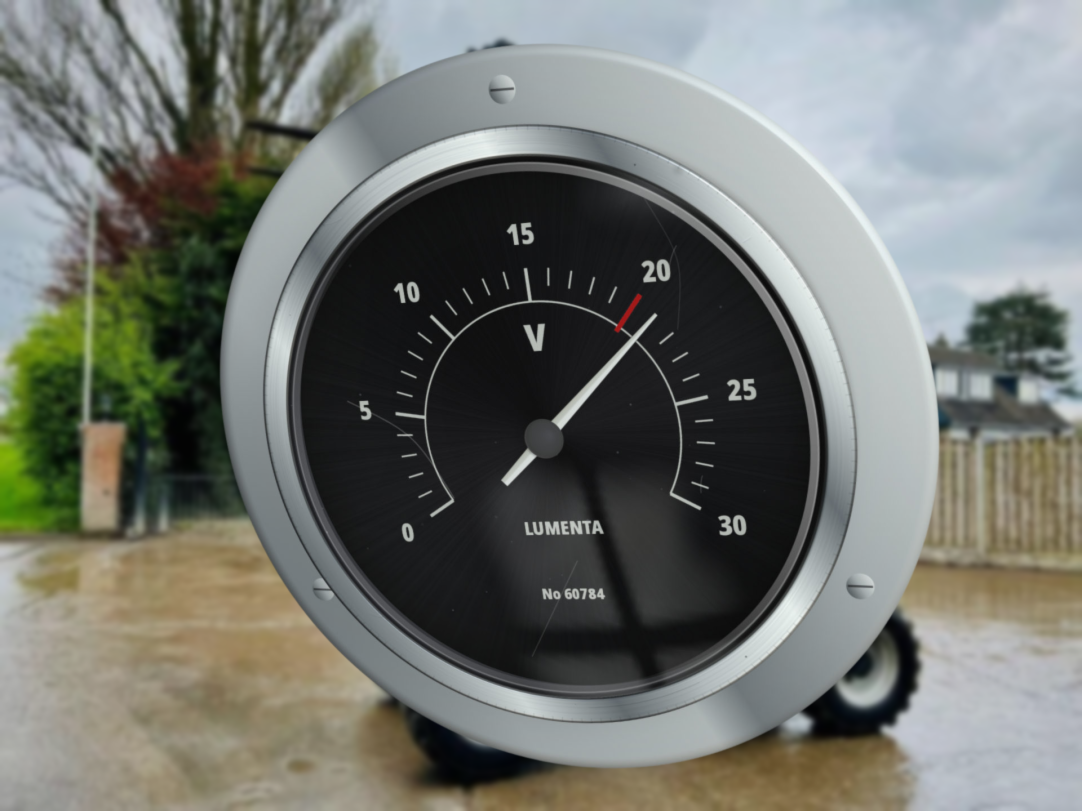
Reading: value=21 unit=V
